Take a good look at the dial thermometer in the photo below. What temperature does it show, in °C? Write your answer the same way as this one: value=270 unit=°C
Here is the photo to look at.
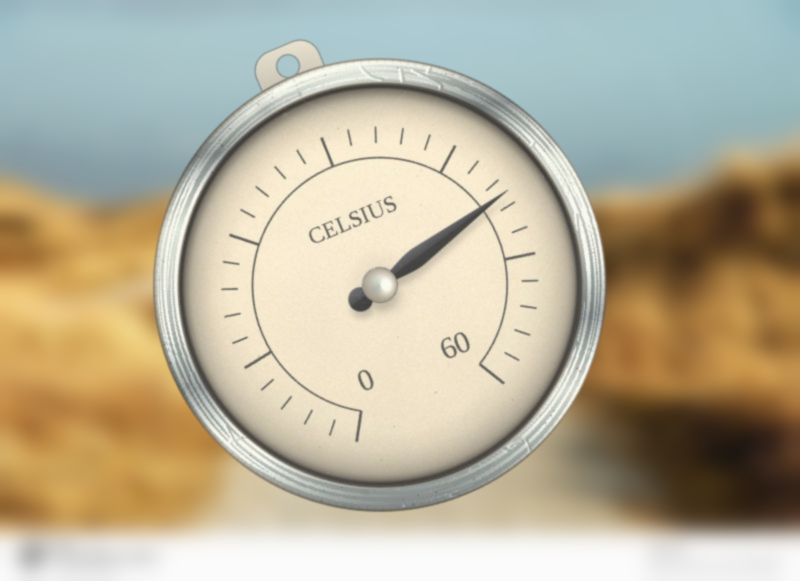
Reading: value=45 unit=°C
